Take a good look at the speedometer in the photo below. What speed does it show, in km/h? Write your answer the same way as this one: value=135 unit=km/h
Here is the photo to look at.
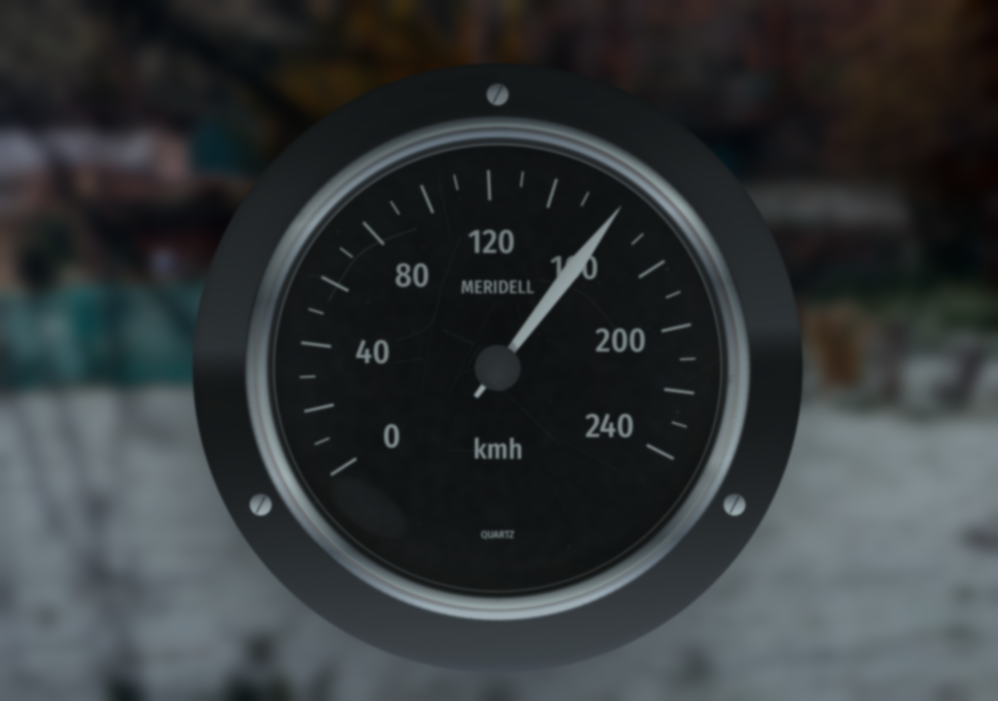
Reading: value=160 unit=km/h
